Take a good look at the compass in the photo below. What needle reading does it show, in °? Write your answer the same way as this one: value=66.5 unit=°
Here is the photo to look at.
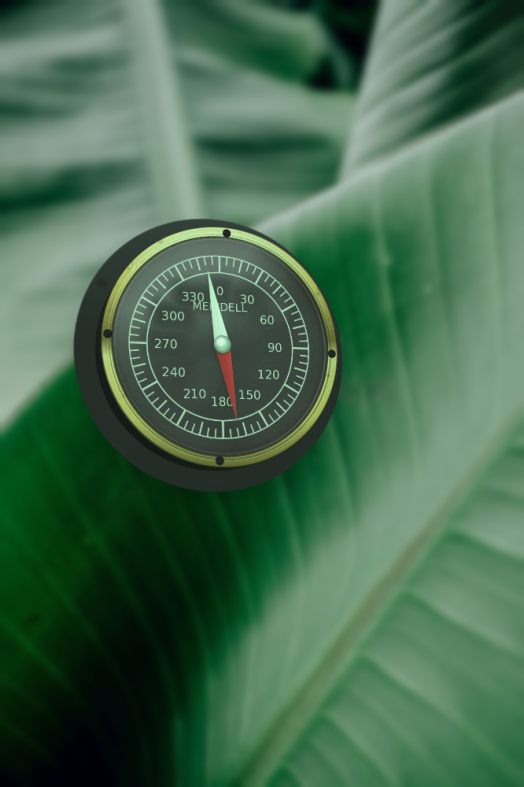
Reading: value=170 unit=°
